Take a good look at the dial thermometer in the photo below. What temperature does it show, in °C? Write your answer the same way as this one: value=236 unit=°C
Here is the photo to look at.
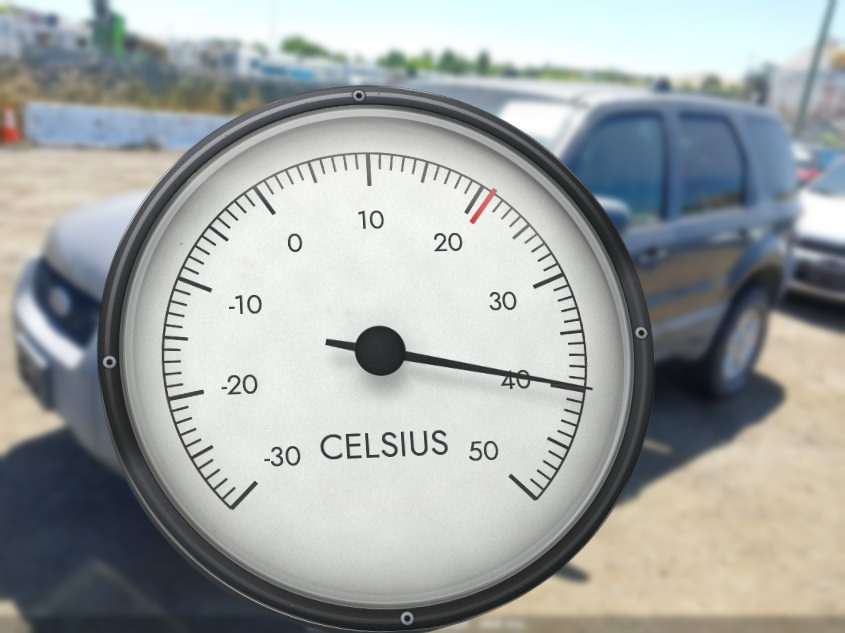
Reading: value=40 unit=°C
